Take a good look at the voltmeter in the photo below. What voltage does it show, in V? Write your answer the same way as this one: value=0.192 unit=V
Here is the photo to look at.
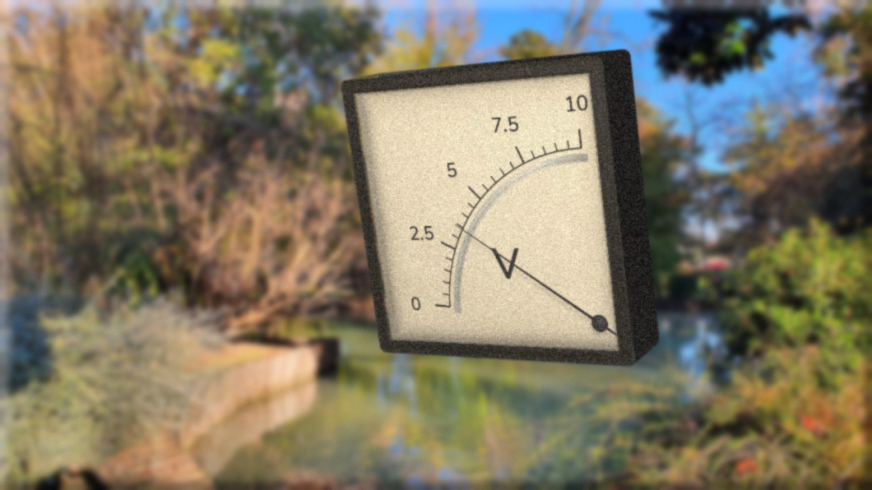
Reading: value=3.5 unit=V
